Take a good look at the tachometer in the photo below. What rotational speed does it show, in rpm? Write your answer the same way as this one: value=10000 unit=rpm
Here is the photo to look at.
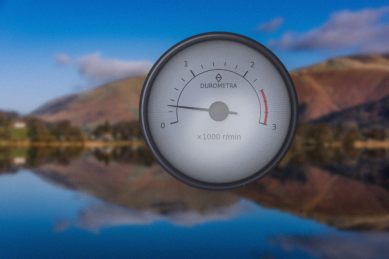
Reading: value=300 unit=rpm
